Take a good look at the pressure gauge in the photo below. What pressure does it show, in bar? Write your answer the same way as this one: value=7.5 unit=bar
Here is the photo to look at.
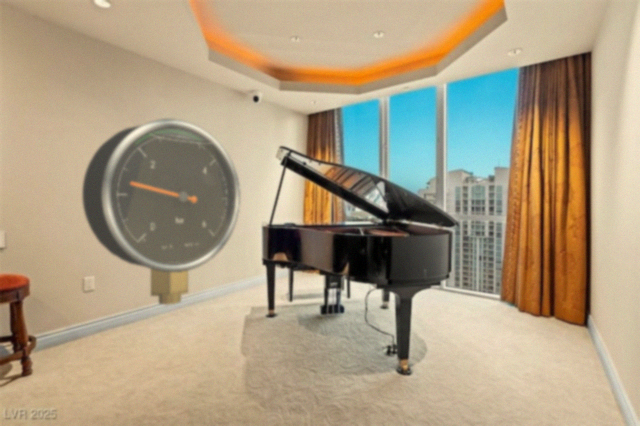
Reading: value=1.25 unit=bar
